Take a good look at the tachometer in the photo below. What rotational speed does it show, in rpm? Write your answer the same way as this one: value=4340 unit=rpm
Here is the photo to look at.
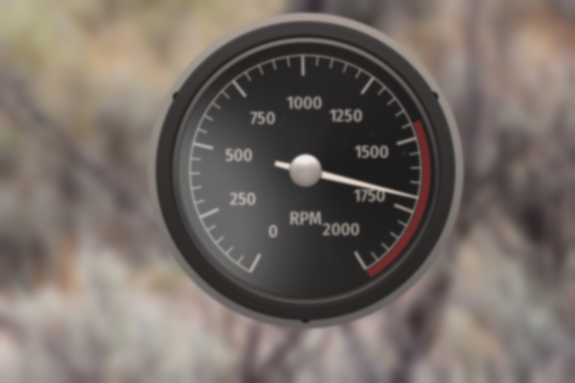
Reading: value=1700 unit=rpm
